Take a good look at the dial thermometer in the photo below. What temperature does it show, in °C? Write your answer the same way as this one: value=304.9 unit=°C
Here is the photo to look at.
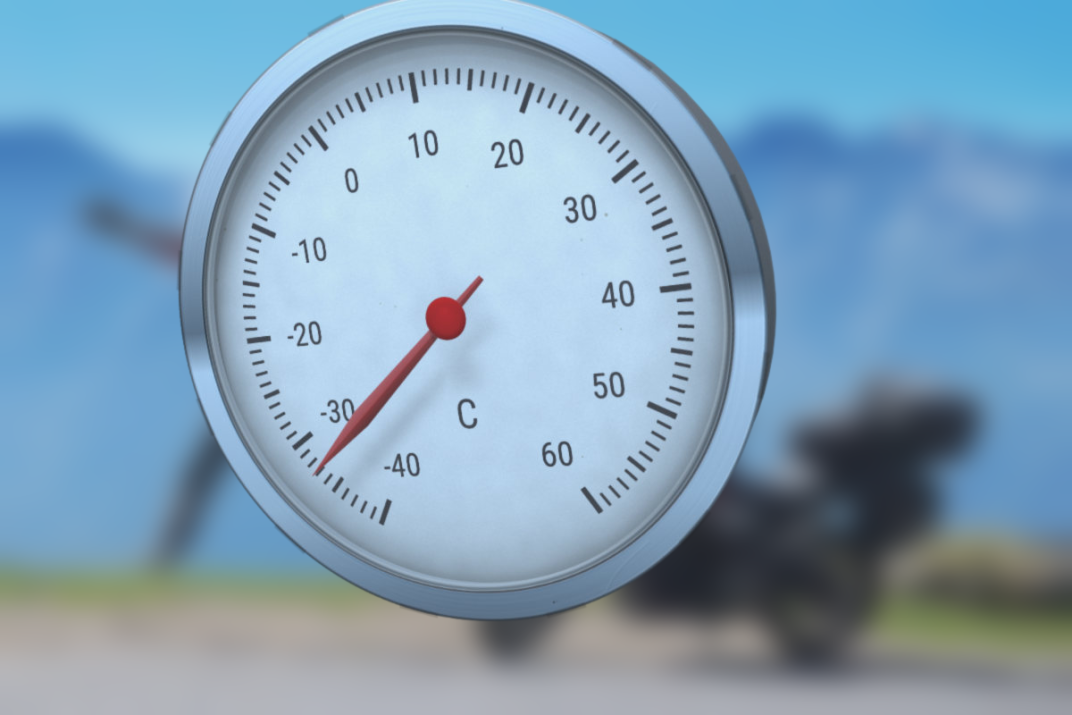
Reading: value=-33 unit=°C
